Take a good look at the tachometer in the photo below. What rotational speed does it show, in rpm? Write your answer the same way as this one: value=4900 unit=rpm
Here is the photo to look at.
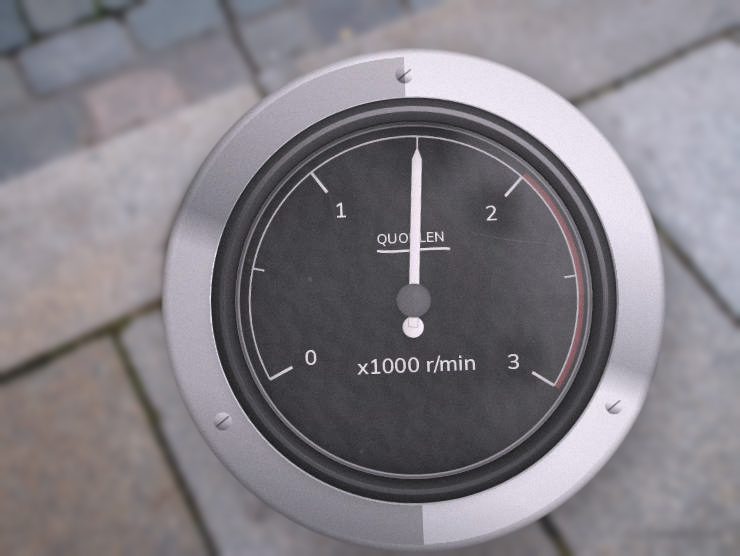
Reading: value=1500 unit=rpm
